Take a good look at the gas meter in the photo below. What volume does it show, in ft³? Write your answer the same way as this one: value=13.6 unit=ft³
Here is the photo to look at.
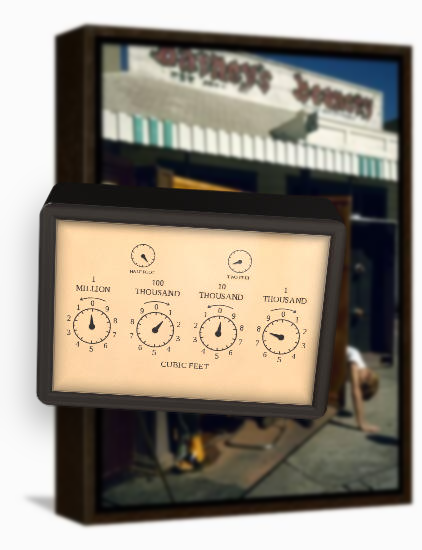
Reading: value=9800 unit=ft³
